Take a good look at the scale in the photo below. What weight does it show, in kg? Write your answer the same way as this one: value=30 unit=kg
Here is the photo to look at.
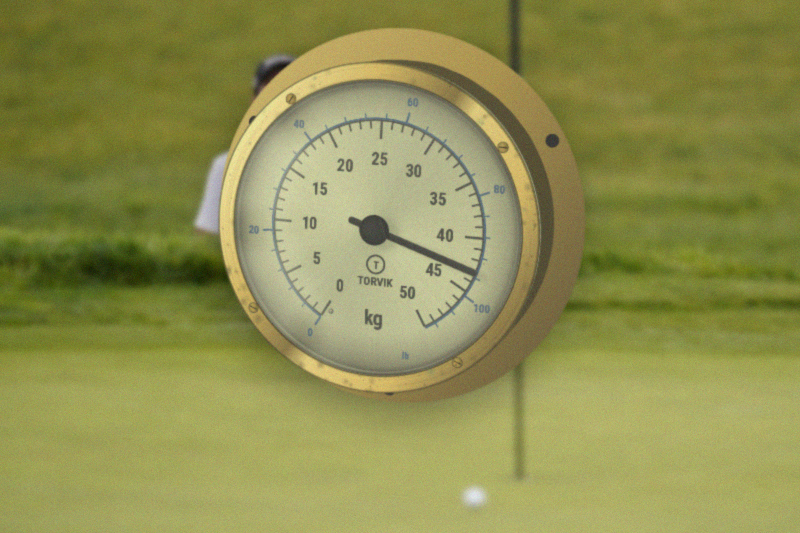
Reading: value=43 unit=kg
